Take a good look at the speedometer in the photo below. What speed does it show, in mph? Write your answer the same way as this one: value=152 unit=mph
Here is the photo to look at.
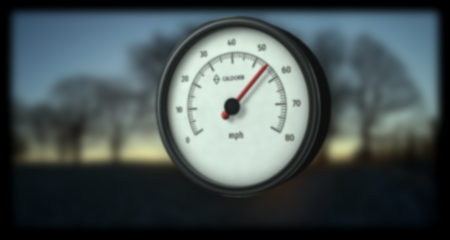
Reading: value=55 unit=mph
